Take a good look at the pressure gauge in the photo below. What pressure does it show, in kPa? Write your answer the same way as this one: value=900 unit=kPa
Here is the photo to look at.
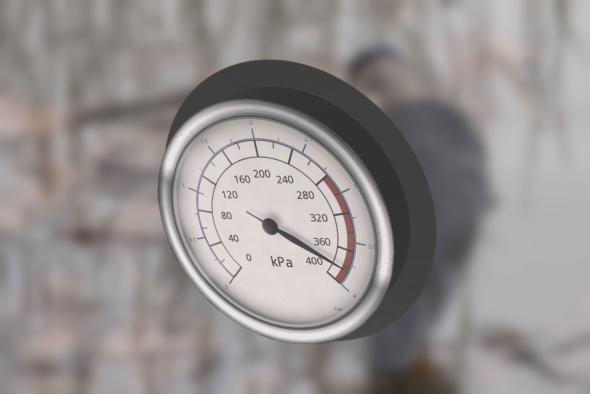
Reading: value=380 unit=kPa
